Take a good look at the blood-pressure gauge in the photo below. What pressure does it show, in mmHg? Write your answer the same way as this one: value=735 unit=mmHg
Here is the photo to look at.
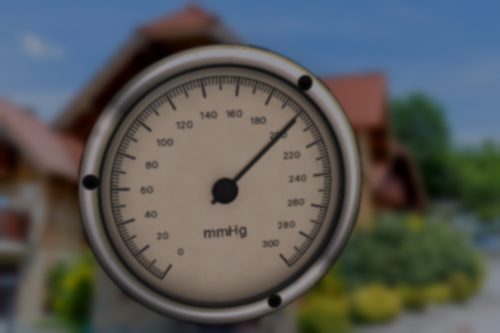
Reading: value=200 unit=mmHg
